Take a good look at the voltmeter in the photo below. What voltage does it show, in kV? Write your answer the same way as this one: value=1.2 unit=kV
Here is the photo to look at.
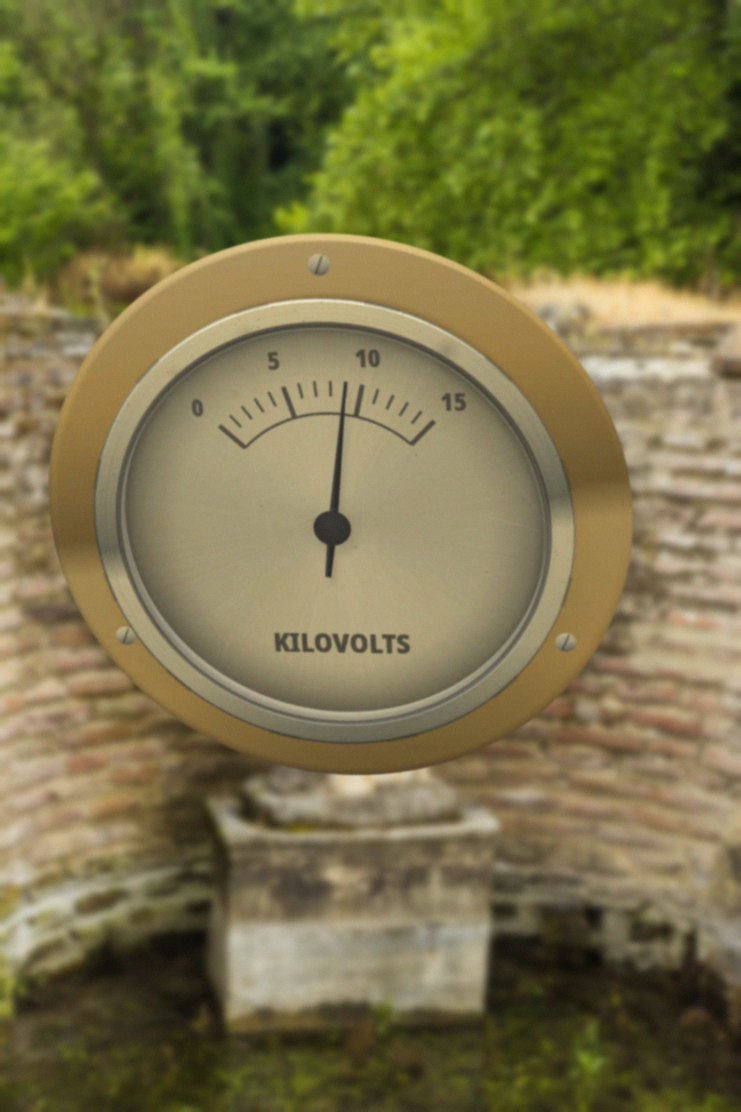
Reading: value=9 unit=kV
